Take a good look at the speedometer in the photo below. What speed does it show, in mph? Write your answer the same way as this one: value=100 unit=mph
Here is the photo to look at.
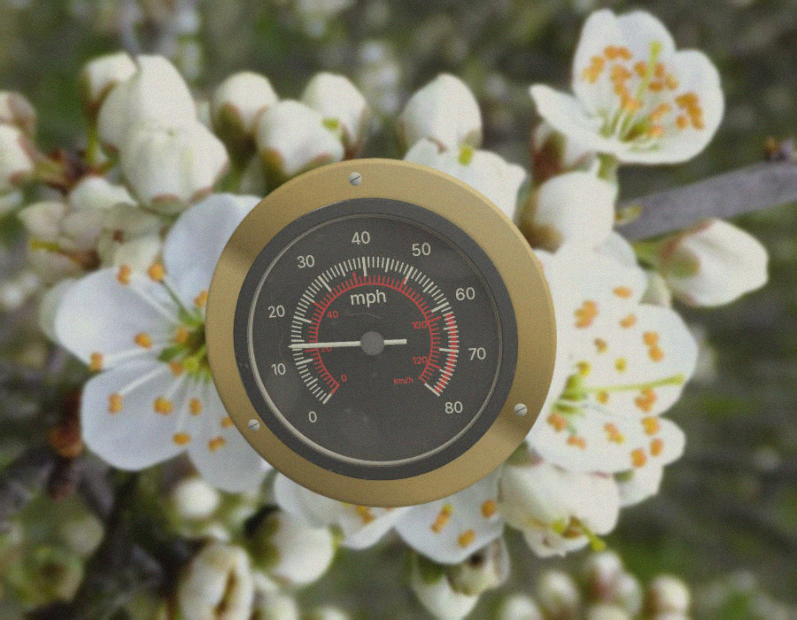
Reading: value=14 unit=mph
